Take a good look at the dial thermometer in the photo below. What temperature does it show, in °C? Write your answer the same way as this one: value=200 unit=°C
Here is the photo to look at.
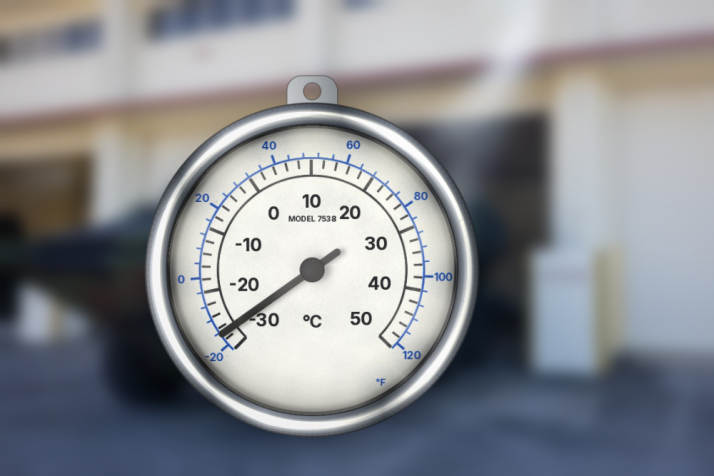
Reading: value=-27 unit=°C
